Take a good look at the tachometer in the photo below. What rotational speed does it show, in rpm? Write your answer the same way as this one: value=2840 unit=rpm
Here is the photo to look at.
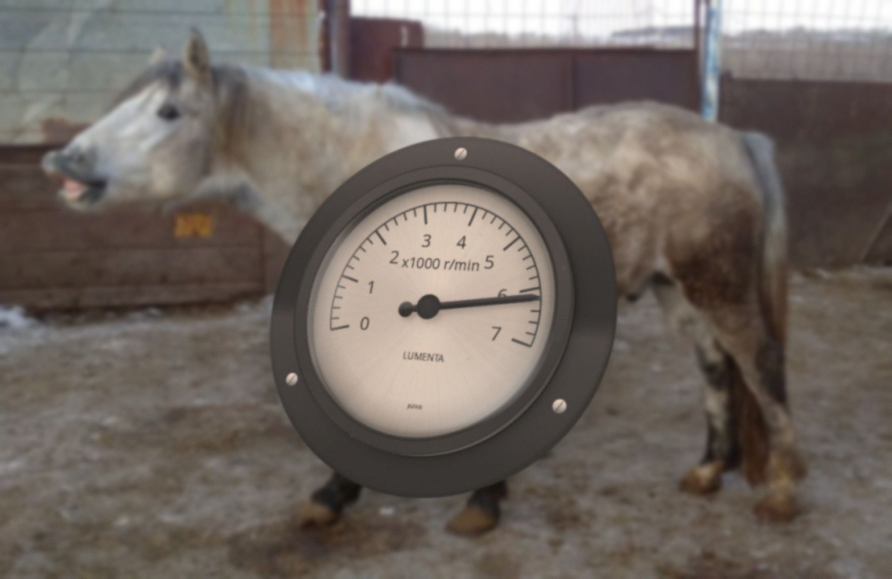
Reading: value=6200 unit=rpm
